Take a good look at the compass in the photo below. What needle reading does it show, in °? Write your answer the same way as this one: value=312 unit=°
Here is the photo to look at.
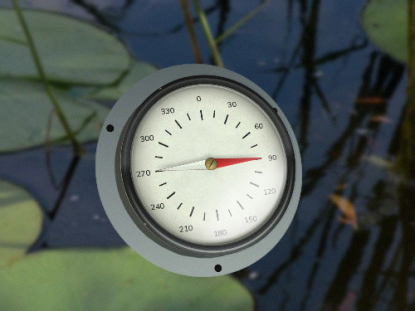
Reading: value=90 unit=°
